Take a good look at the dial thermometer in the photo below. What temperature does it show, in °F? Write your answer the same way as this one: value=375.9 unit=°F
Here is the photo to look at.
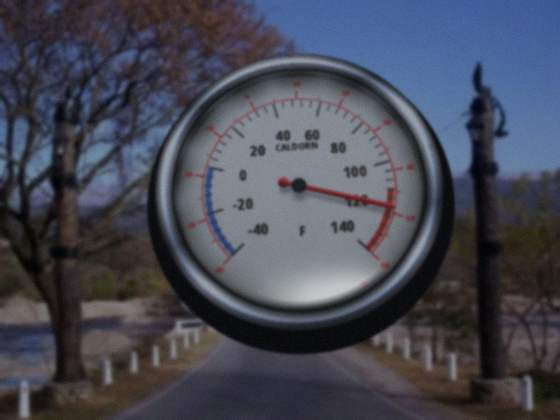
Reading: value=120 unit=°F
